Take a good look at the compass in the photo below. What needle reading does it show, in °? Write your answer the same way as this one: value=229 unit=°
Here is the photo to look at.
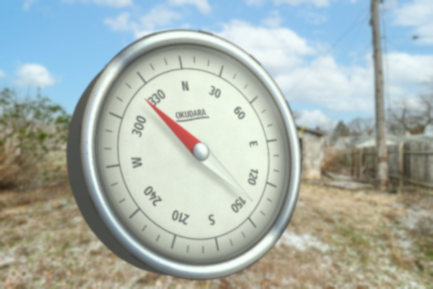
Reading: value=320 unit=°
